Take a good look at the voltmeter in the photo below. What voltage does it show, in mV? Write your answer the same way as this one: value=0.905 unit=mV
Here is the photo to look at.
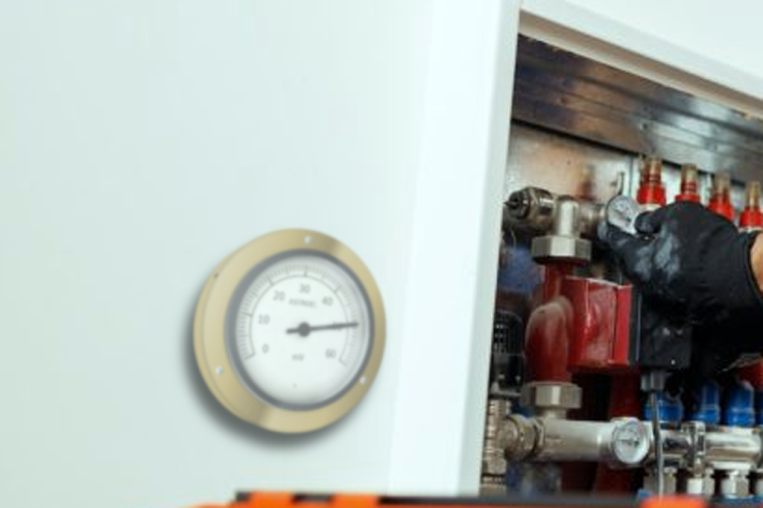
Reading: value=50 unit=mV
